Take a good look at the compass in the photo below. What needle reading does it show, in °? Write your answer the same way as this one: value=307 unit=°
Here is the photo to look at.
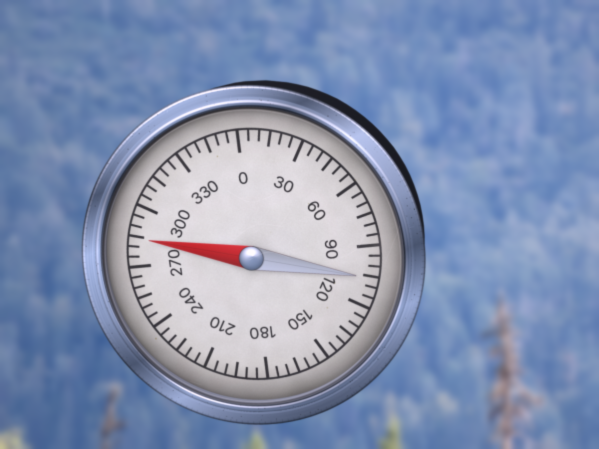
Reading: value=285 unit=°
